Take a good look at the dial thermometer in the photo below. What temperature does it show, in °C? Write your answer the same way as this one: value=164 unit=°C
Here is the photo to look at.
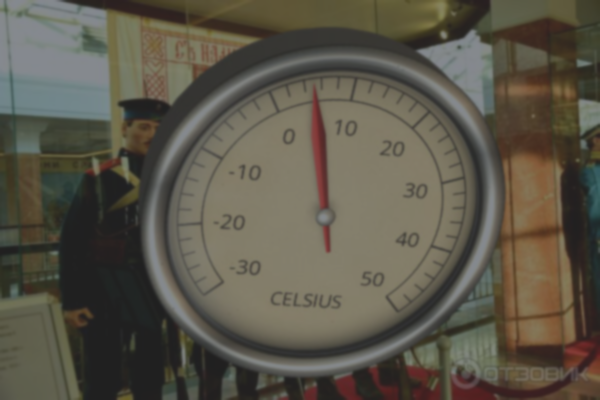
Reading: value=5 unit=°C
